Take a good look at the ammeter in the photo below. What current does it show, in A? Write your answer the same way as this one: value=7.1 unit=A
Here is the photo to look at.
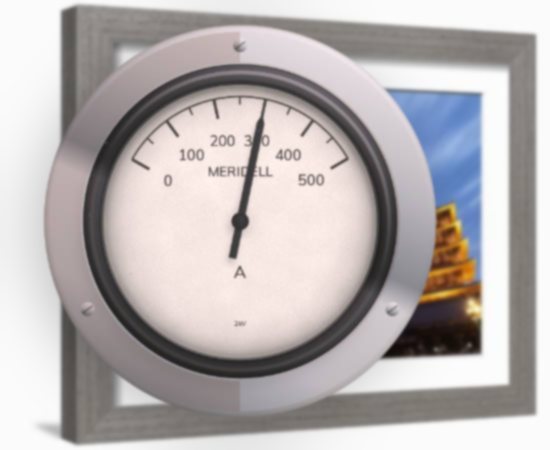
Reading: value=300 unit=A
